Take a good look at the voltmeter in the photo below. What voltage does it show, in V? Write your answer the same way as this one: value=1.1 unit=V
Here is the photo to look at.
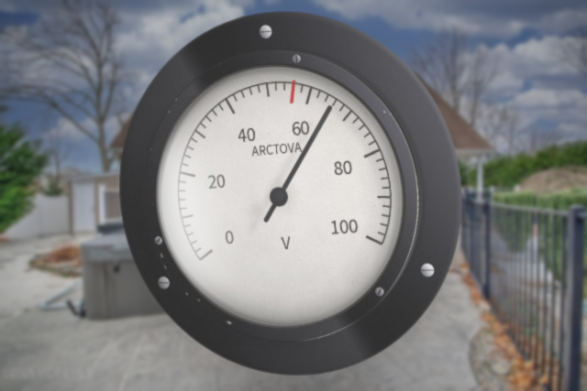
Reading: value=66 unit=V
